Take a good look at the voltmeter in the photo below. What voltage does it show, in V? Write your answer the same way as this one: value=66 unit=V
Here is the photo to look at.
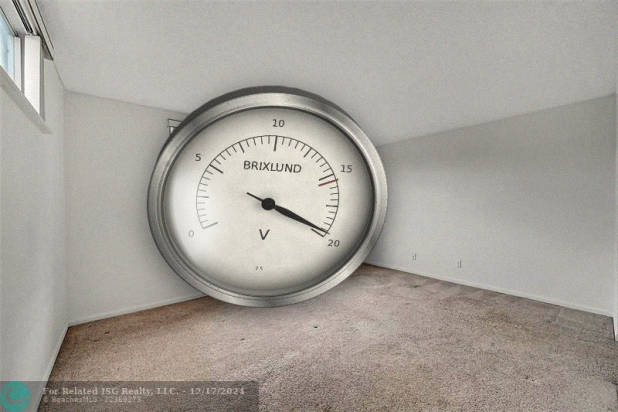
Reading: value=19.5 unit=V
